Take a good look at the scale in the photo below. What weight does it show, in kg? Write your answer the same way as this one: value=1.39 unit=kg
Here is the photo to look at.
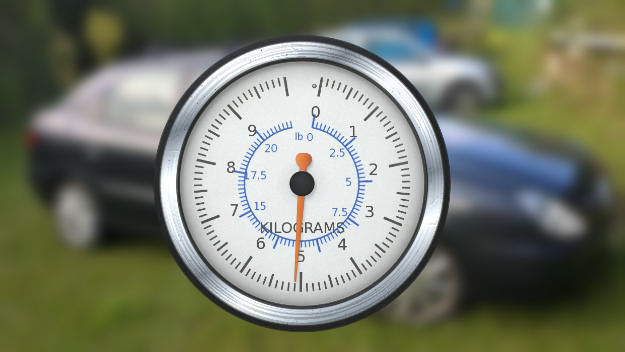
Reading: value=5.1 unit=kg
